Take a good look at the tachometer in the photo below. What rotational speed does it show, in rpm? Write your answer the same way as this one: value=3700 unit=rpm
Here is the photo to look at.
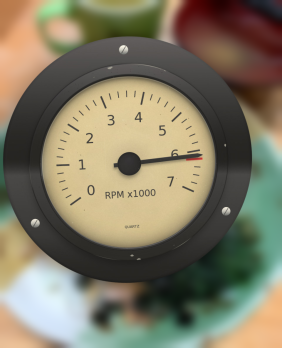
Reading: value=6100 unit=rpm
